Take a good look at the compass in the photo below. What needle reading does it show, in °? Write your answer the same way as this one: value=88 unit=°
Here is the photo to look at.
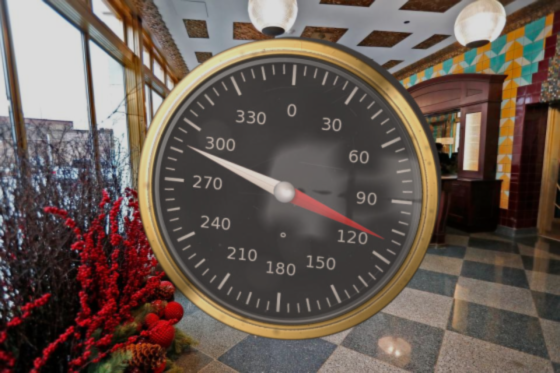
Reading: value=110 unit=°
